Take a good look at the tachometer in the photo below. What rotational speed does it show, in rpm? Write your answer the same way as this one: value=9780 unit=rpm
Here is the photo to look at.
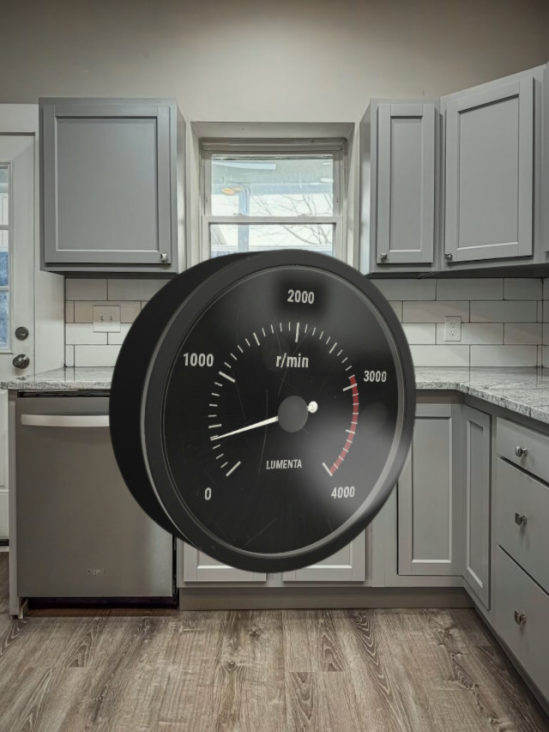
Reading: value=400 unit=rpm
